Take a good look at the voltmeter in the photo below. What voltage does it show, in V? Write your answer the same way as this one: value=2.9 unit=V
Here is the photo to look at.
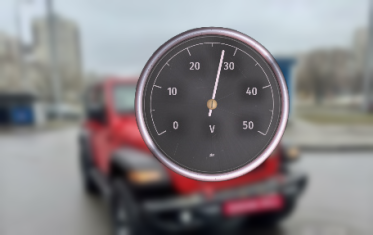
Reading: value=27.5 unit=V
